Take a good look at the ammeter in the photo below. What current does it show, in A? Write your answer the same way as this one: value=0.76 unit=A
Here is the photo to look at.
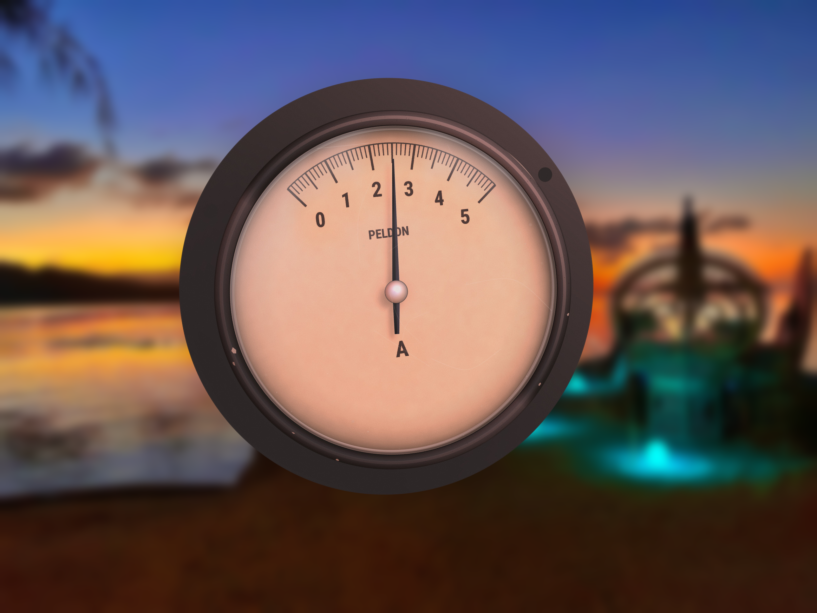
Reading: value=2.5 unit=A
